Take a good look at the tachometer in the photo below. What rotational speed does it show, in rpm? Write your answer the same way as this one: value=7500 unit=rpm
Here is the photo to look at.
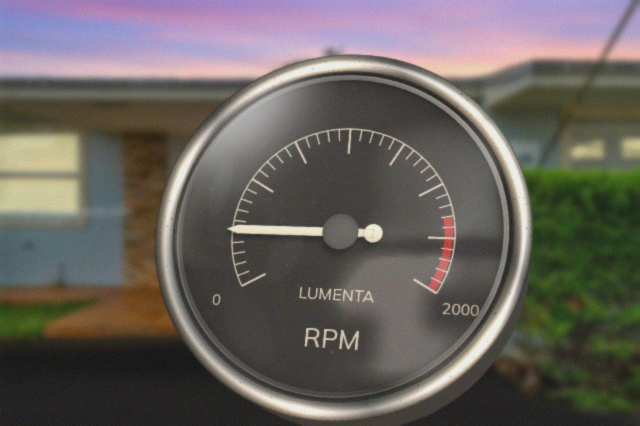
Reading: value=250 unit=rpm
